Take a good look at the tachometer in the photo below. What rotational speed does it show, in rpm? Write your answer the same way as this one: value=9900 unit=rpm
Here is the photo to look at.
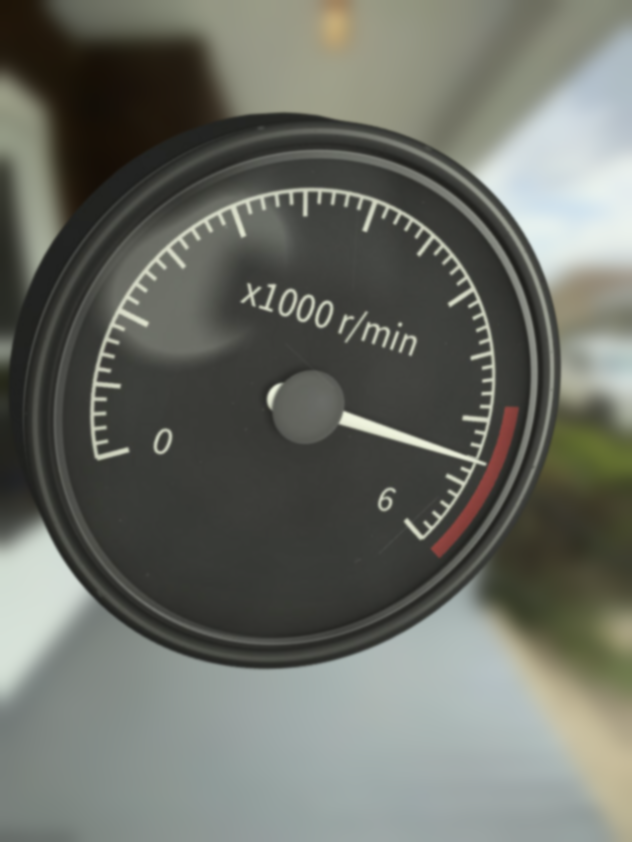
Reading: value=5300 unit=rpm
